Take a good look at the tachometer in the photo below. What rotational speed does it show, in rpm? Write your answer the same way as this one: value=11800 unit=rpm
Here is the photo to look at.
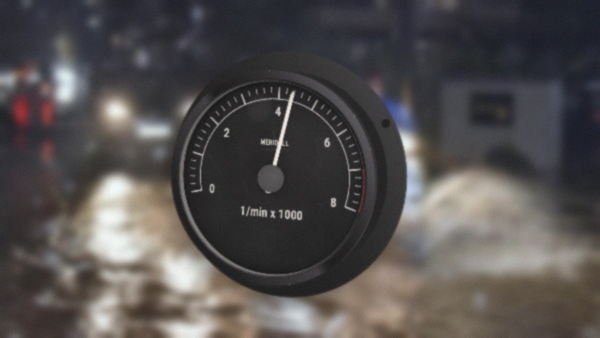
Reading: value=4400 unit=rpm
